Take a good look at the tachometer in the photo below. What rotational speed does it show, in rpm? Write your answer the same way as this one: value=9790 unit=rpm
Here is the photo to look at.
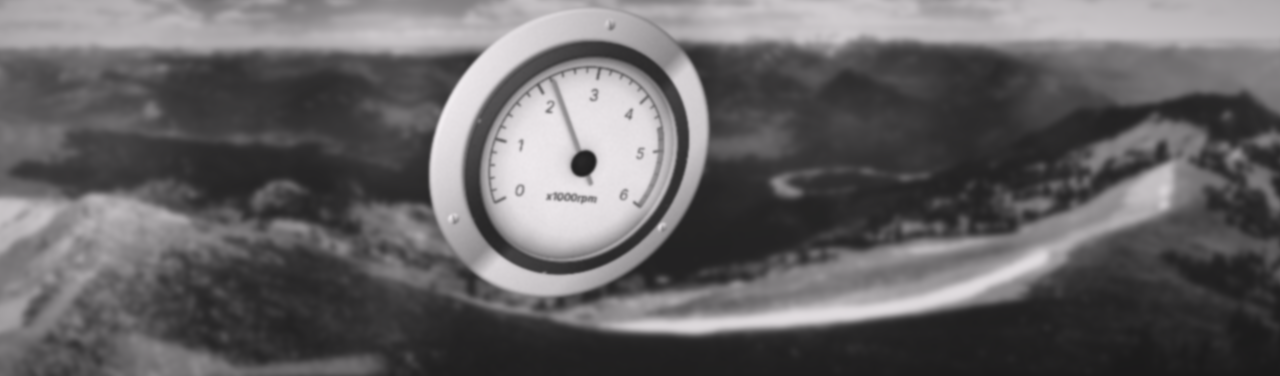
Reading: value=2200 unit=rpm
